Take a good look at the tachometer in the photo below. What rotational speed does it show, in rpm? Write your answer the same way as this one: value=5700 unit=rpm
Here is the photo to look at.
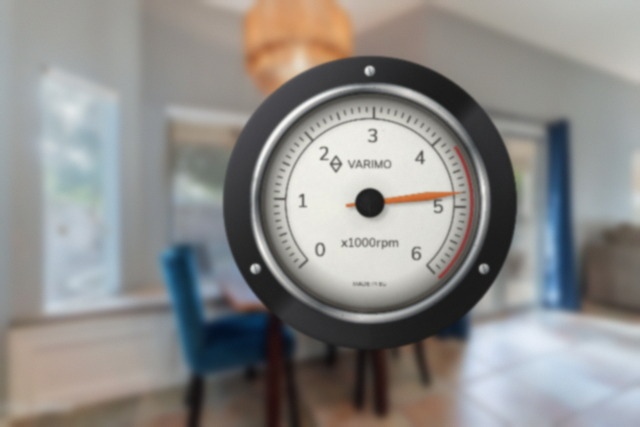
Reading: value=4800 unit=rpm
